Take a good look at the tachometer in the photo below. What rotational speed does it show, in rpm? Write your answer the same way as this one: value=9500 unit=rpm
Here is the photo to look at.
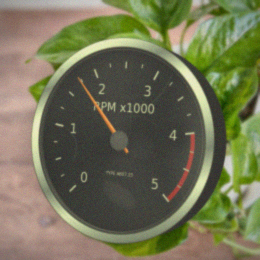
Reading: value=1750 unit=rpm
